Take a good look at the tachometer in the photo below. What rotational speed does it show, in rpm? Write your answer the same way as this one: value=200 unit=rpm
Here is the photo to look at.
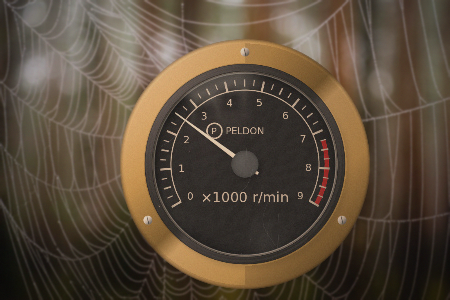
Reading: value=2500 unit=rpm
